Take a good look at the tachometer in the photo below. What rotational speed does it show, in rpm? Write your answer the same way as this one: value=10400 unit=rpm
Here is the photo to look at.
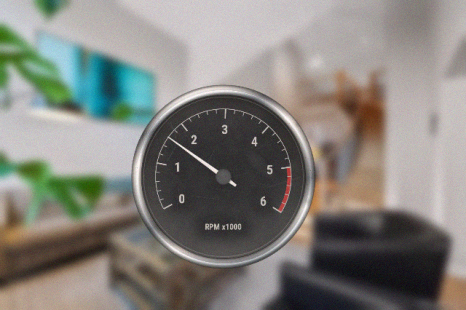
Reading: value=1600 unit=rpm
